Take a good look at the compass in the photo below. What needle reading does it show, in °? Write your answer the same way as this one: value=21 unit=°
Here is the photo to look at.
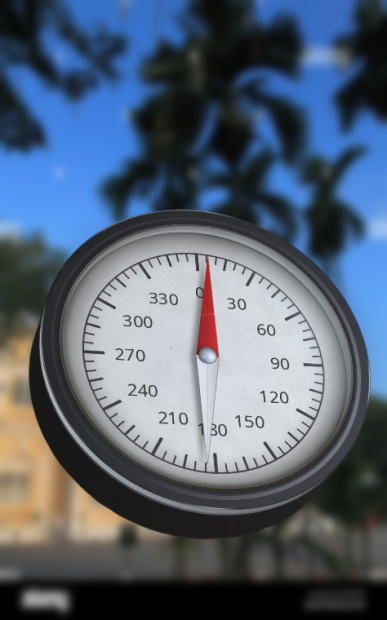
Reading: value=5 unit=°
